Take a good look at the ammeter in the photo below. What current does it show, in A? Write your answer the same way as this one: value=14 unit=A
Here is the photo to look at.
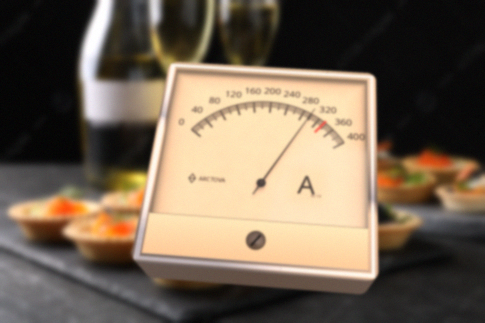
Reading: value=300 unit=A
